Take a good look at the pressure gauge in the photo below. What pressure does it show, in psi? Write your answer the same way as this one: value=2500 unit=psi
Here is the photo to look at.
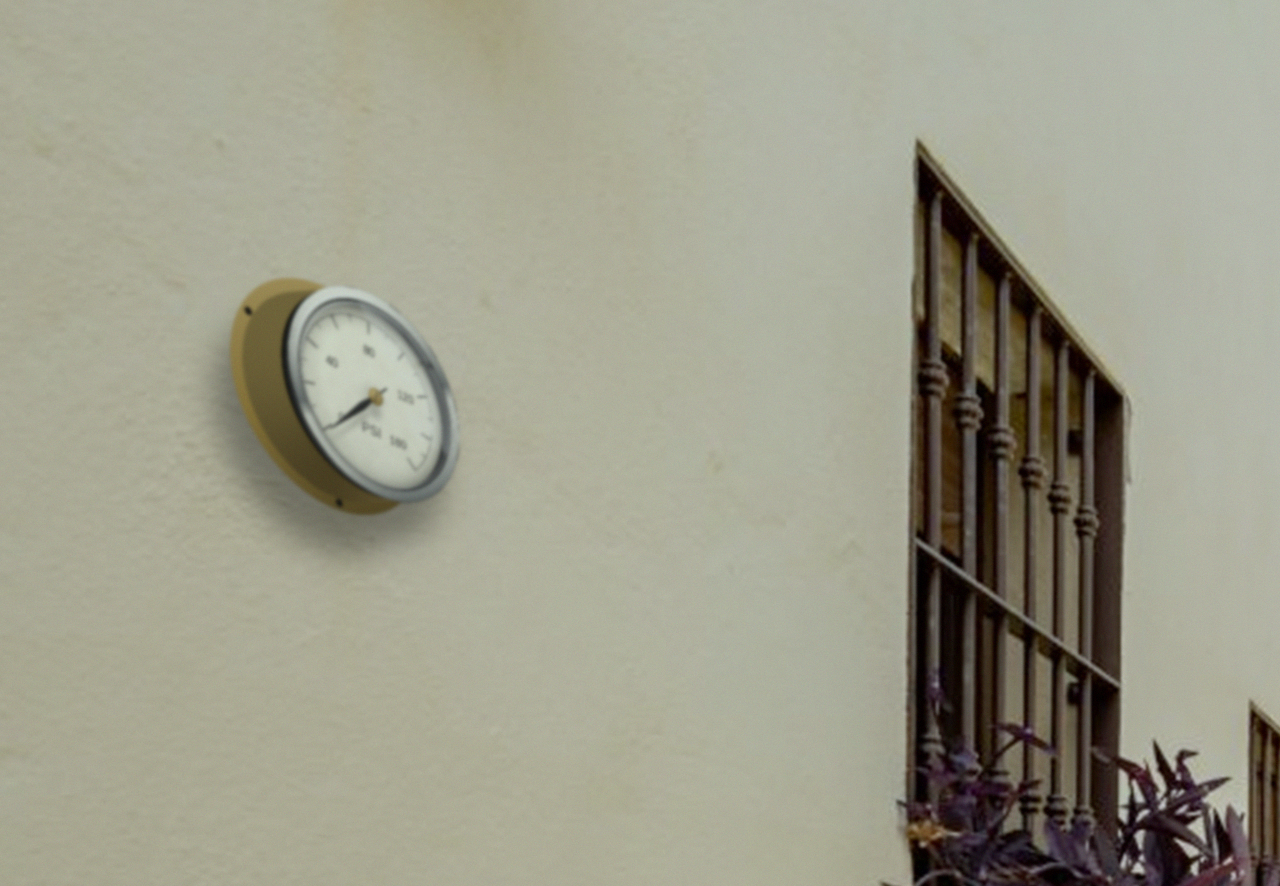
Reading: value=0 unit=psi
